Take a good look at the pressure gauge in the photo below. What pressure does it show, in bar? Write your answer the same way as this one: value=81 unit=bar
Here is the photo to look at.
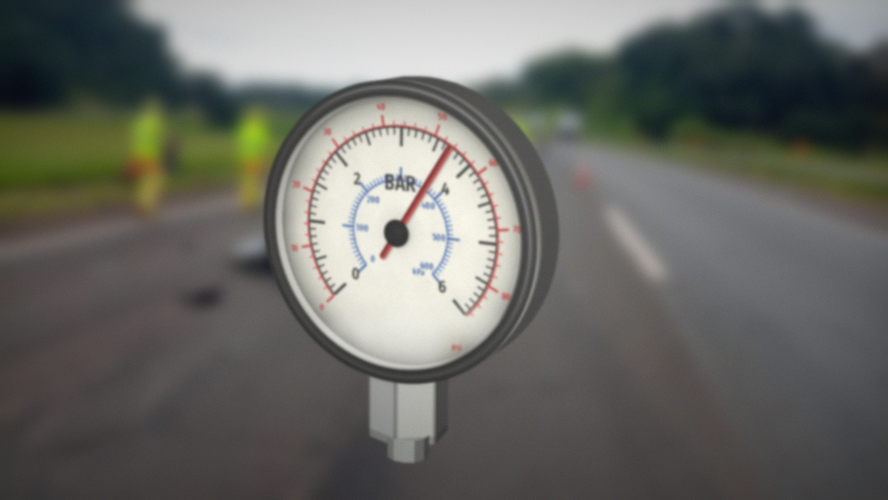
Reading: value=3.7 unit=bar
